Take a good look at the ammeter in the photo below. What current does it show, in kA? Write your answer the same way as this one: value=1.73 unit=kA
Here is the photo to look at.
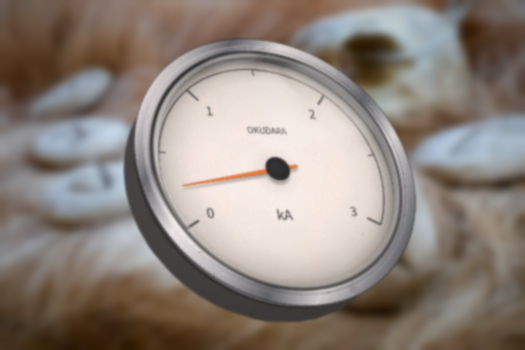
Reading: value=0.25 unit=kA
